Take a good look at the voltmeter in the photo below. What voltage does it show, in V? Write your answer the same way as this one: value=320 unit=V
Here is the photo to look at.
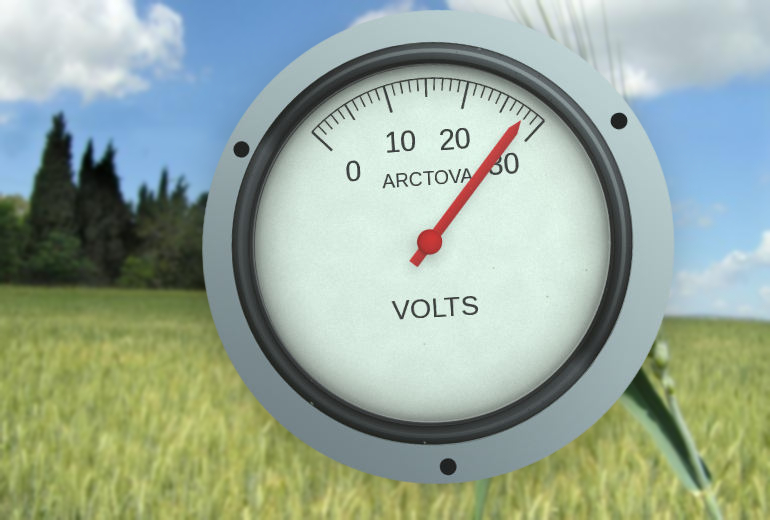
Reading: value=28 unit=V
